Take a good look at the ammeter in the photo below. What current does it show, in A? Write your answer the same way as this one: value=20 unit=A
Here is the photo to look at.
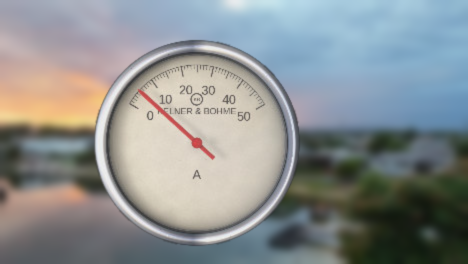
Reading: value=5 unit=A
